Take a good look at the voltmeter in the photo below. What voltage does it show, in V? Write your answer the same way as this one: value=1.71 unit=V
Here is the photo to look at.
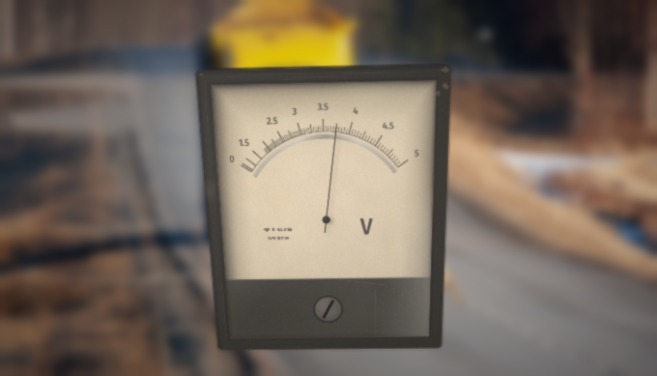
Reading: value=3.75 unit=V
